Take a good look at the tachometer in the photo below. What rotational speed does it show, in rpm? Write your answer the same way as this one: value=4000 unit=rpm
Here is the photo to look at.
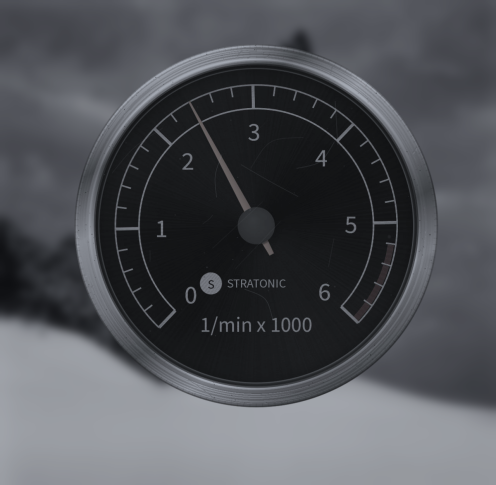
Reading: value=2400 unit=rpm
